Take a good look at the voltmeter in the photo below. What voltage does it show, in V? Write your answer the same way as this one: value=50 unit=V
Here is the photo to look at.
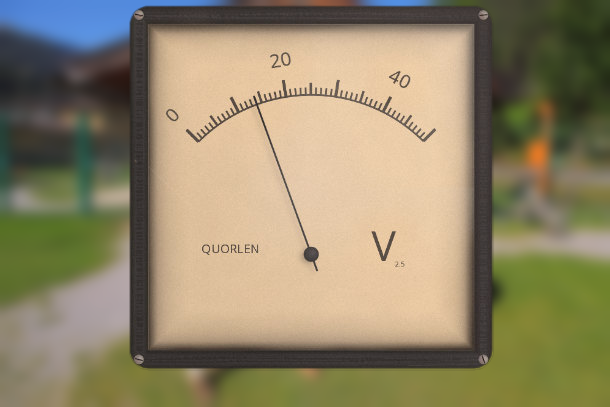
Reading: value=14 unit=V
